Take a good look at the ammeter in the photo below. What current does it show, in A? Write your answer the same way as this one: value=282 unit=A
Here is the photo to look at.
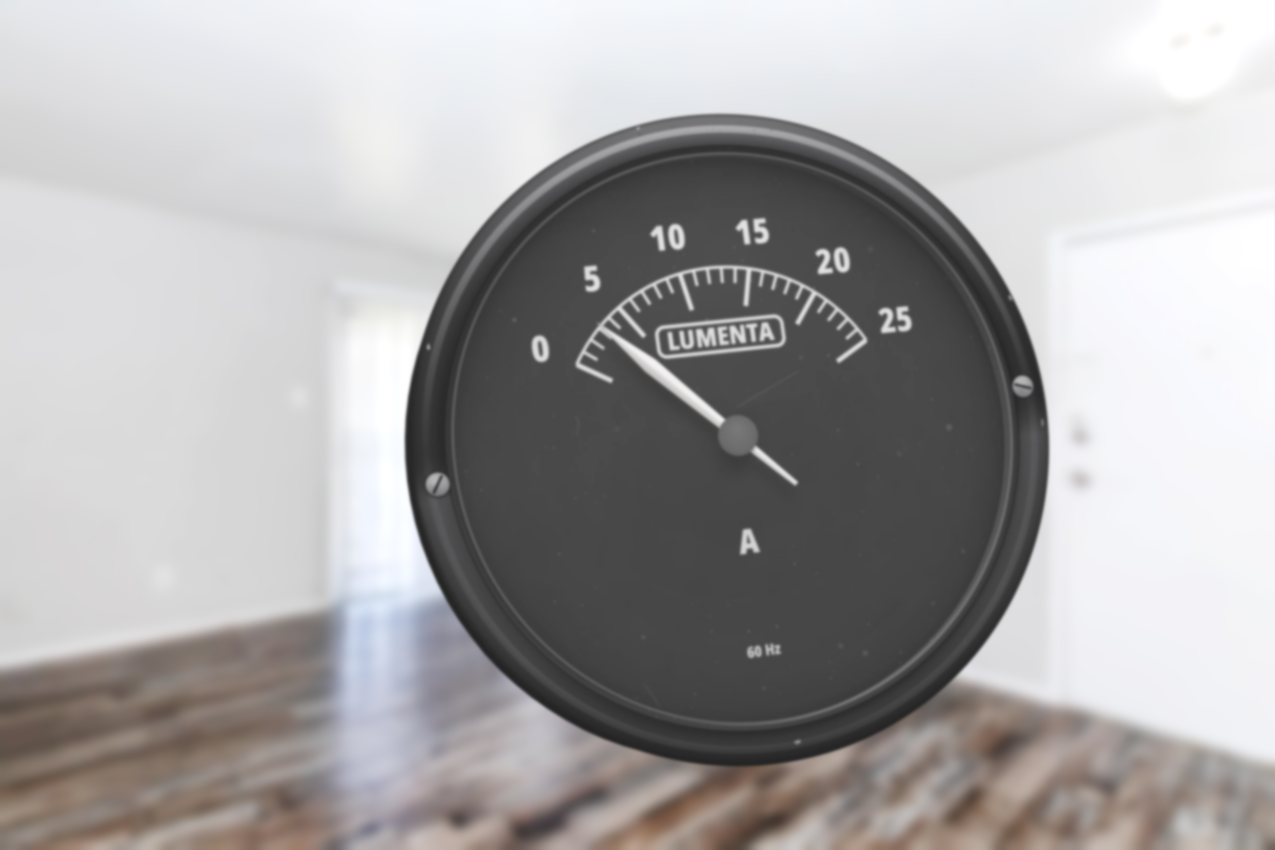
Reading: value=3 unit=A
